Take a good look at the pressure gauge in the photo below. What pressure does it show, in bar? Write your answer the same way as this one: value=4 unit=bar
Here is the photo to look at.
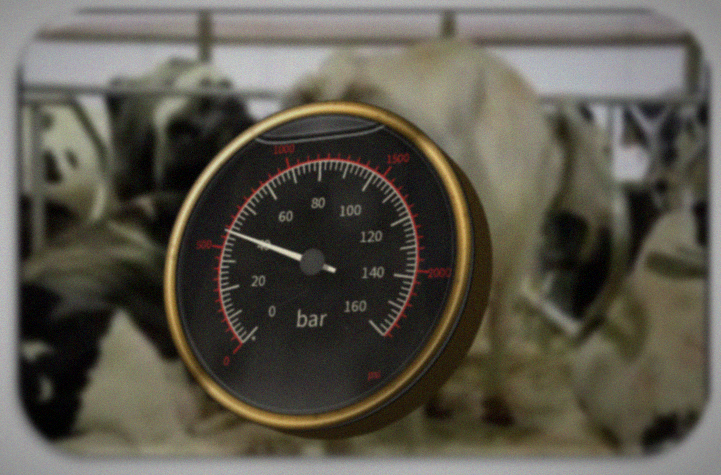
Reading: value=40 unit=bar
